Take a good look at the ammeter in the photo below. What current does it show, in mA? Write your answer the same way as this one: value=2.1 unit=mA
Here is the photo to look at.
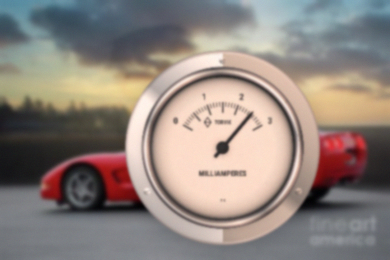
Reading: value=2.5 unit=mA
